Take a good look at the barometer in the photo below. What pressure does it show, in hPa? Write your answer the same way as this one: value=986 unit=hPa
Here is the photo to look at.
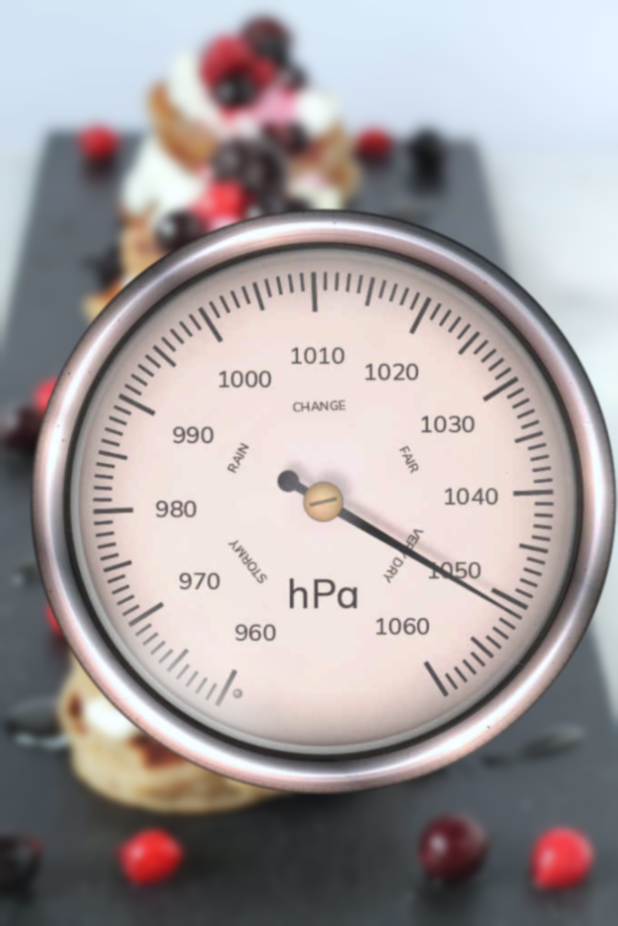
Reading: value=1051 unit=hPa
